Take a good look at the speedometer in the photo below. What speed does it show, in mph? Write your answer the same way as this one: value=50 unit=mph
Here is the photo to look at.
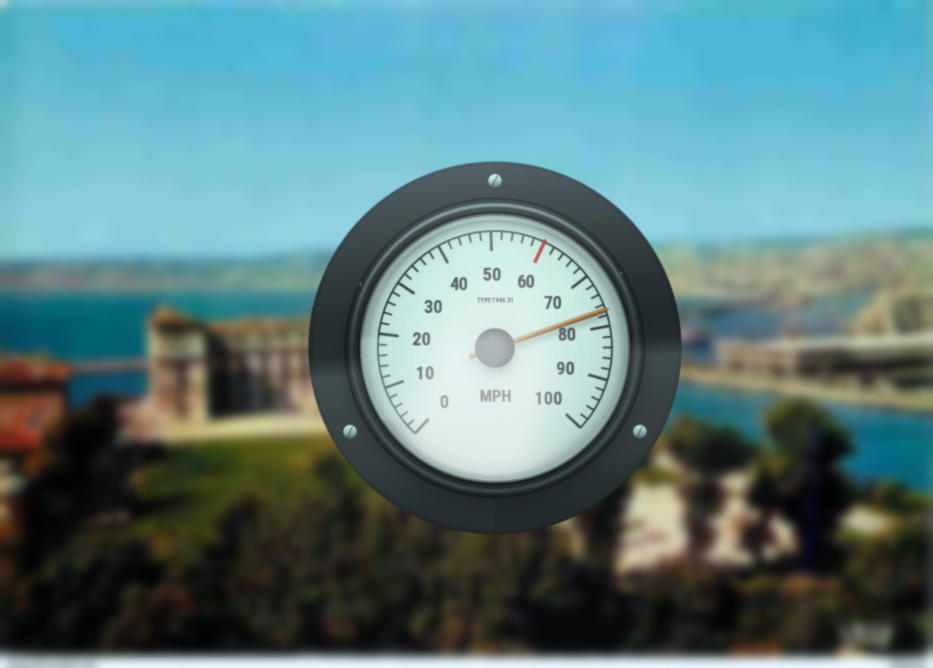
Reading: value=77 unit=mph
